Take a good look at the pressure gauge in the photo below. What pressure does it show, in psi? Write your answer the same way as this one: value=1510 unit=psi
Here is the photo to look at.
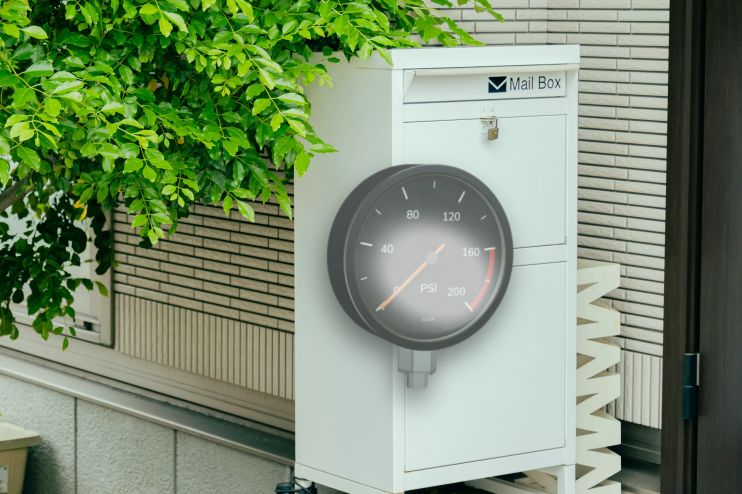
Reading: value=0 unit=psi
